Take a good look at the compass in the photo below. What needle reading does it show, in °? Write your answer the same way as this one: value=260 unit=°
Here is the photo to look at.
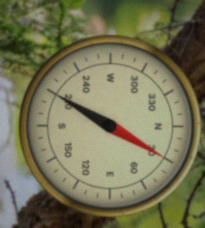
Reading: value=30 unit=°
